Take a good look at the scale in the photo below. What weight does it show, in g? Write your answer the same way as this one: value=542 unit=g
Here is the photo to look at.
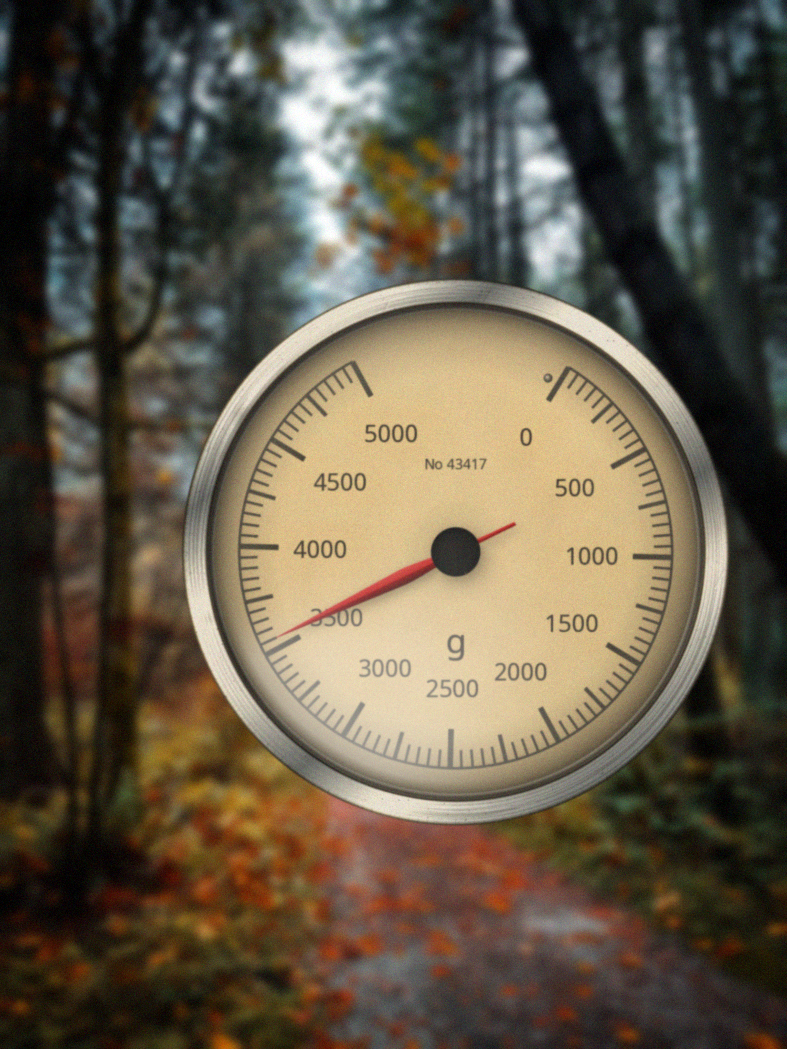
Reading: value=3550 unit=g
